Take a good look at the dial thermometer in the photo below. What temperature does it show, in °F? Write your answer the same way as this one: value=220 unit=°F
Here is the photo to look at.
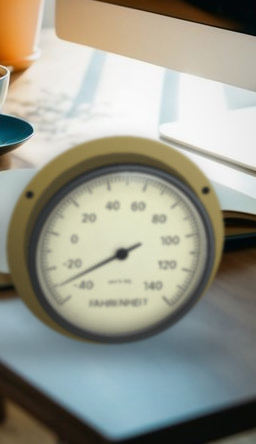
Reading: value=-30 unit=°F
